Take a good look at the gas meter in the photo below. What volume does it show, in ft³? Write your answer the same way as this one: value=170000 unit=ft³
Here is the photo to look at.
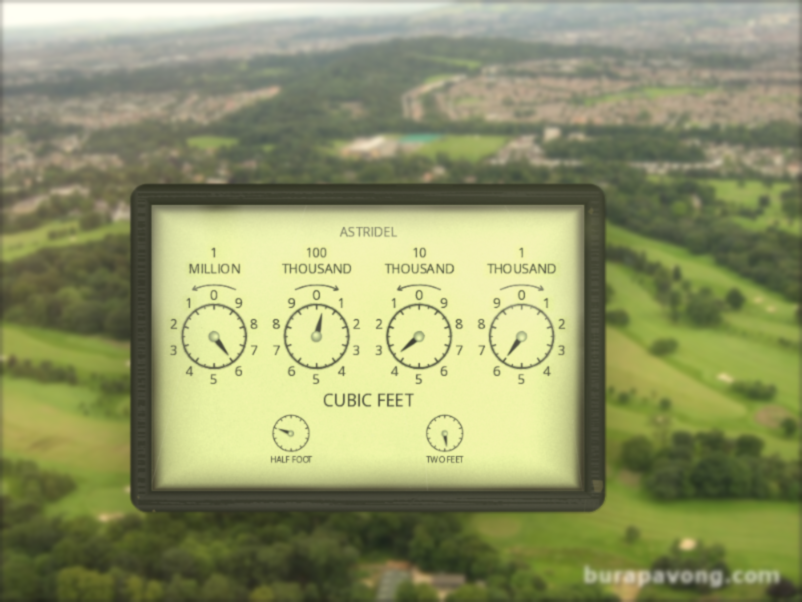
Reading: value=603600 unit=ft³
